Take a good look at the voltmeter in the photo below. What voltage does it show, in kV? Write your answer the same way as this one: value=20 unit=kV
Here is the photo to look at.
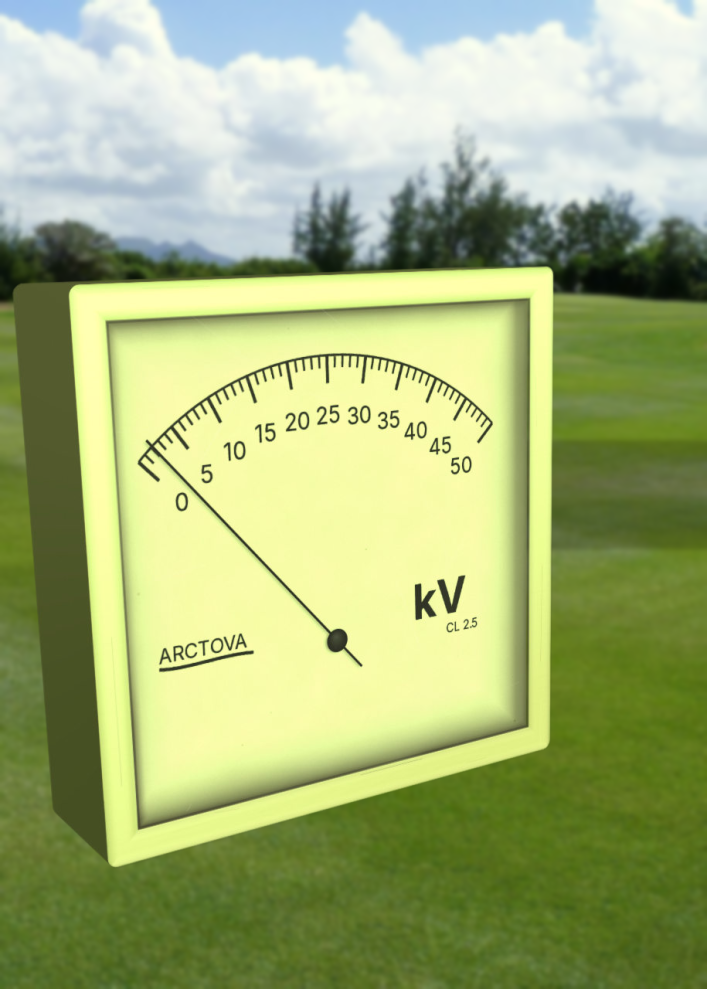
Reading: value=2 unit=kV
